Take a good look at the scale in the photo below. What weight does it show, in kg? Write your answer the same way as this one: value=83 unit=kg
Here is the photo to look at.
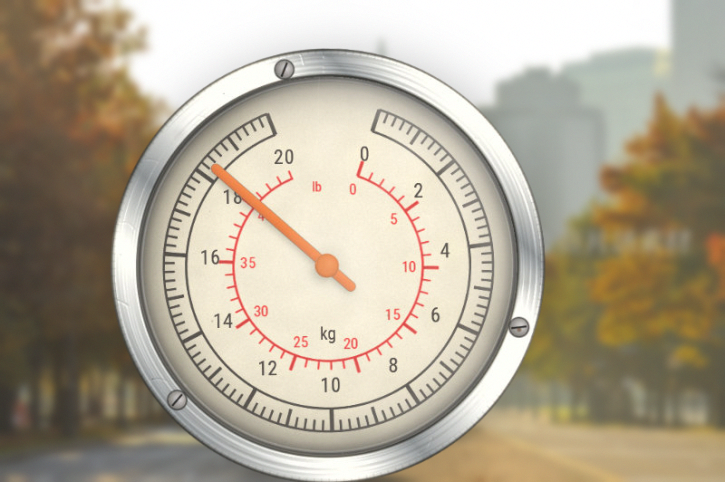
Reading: value=18.3 unit=kg
